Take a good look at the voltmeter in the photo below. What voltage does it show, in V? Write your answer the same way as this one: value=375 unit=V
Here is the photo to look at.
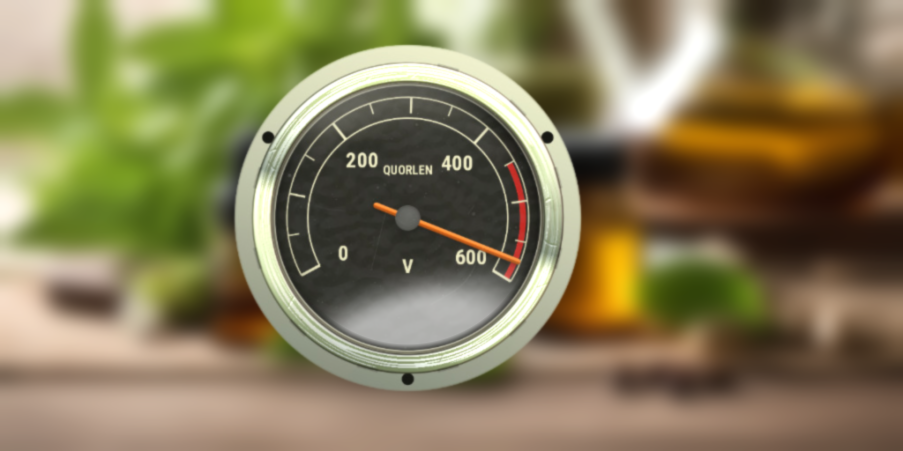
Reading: value=575 unit=V
